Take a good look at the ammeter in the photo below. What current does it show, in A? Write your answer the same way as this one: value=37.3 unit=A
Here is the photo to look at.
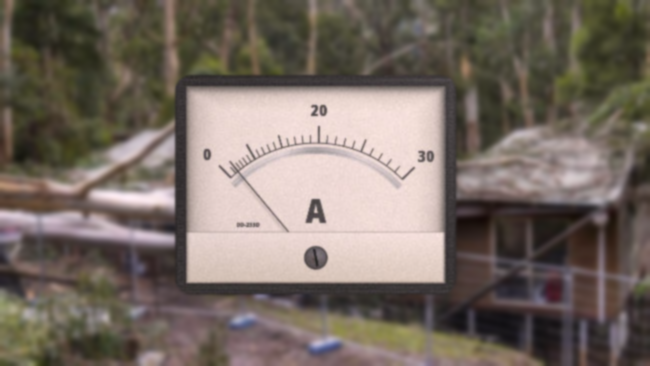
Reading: value=5 unit=A
